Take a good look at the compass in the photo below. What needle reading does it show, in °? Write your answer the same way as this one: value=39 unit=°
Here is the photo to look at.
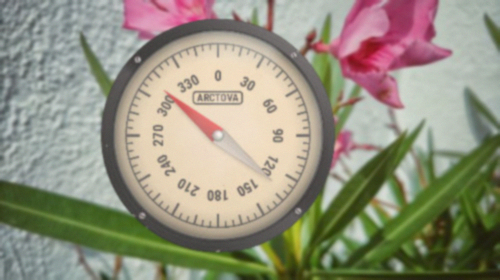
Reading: value=310 unit=°
